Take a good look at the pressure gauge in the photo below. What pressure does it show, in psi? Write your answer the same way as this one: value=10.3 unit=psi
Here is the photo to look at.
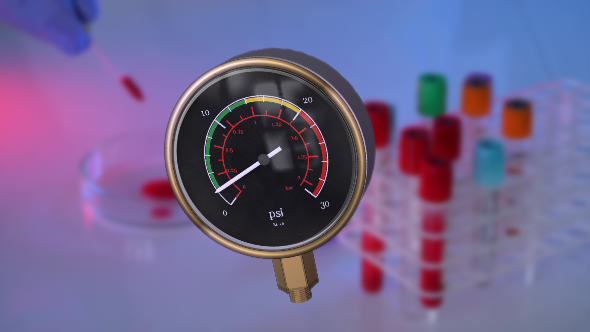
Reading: value=2 unit=psi
